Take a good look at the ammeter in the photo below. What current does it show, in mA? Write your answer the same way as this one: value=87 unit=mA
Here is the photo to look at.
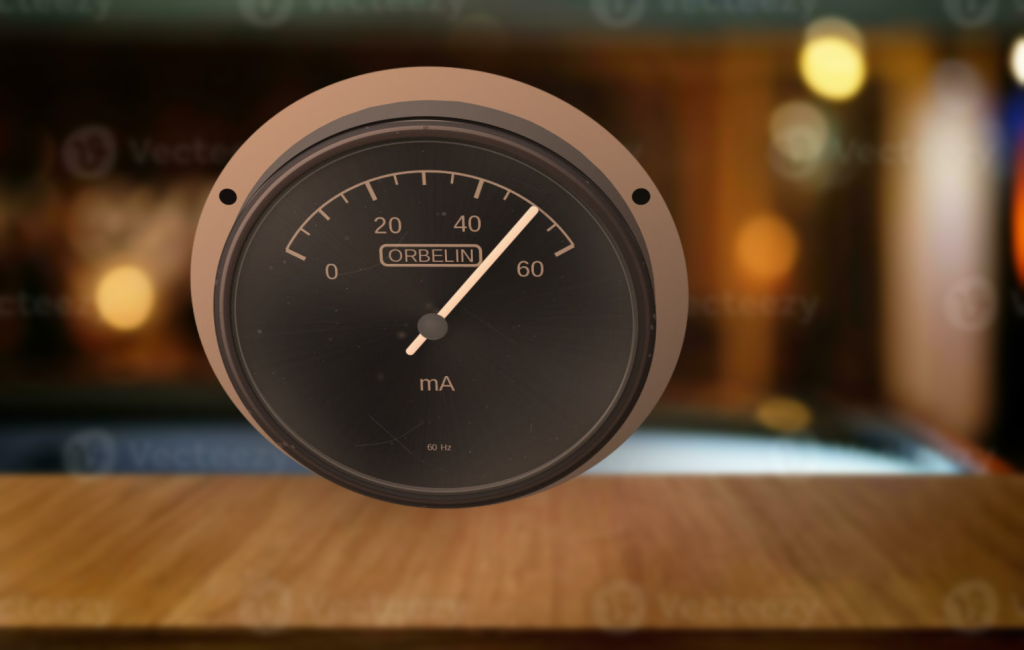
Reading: value=50 unit=mA
